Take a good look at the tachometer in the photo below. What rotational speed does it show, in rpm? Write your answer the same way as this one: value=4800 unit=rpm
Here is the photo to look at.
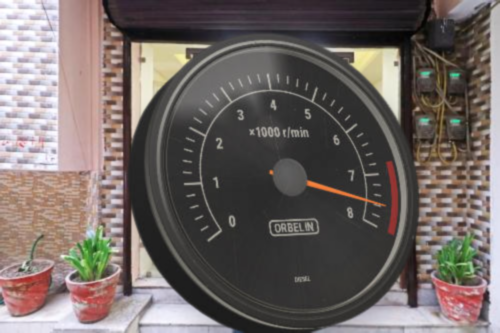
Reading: value=7600 unit=rpm
